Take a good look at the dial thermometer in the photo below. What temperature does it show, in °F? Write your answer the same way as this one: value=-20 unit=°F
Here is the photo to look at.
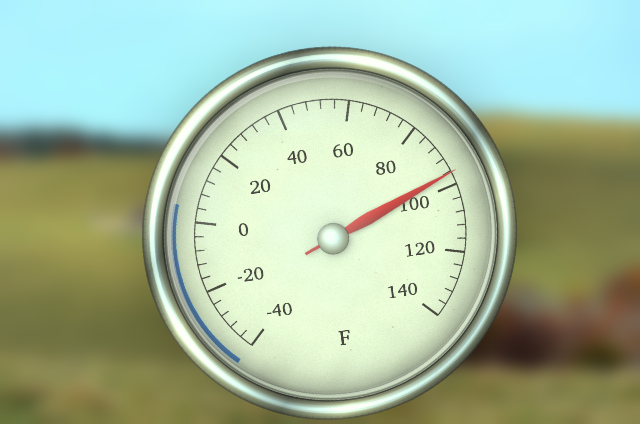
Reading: value=96 unit=°F
